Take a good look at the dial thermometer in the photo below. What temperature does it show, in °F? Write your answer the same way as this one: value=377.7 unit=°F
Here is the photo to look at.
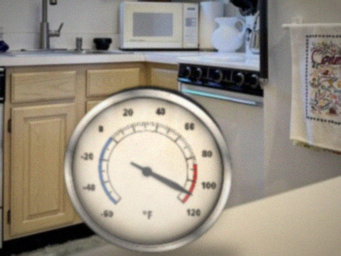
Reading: value=110 unit=°F
